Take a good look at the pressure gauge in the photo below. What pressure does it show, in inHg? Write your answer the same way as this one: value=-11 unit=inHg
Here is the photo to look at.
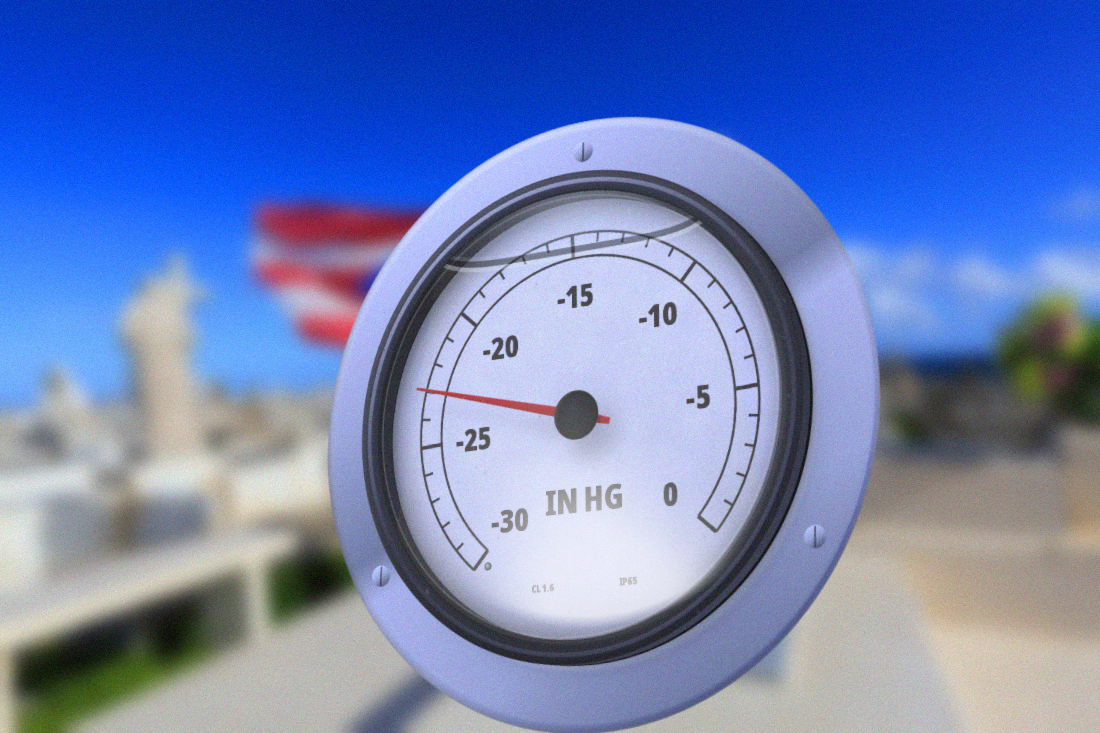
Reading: value=-23 unit=inHg
